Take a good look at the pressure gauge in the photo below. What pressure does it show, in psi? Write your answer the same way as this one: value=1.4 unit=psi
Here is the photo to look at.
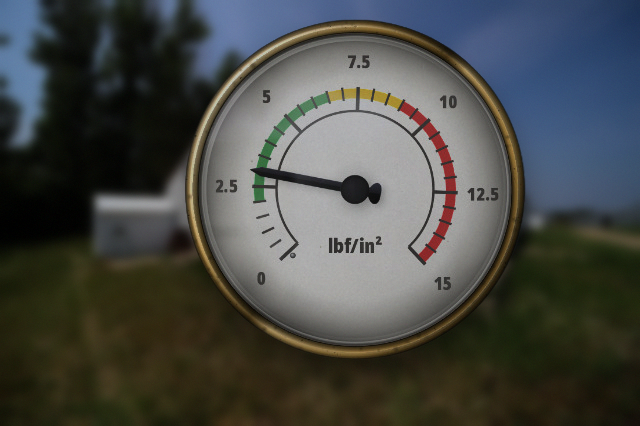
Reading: value=3 unit=psi
